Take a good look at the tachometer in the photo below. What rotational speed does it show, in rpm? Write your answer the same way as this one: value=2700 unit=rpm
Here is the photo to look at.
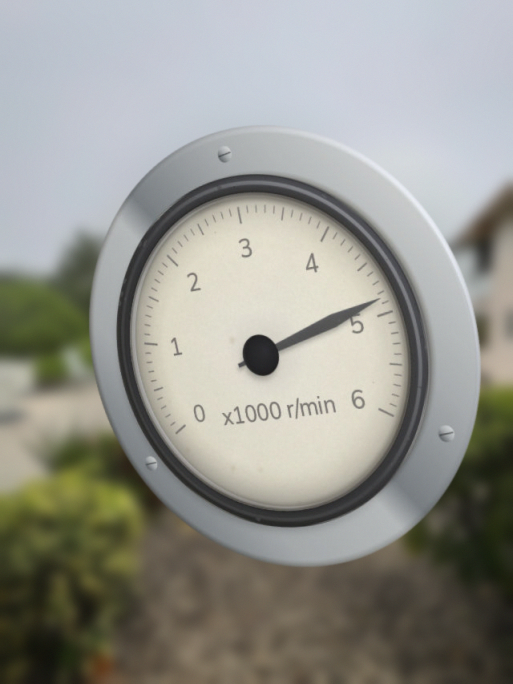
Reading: value=4850 unit=rpm
